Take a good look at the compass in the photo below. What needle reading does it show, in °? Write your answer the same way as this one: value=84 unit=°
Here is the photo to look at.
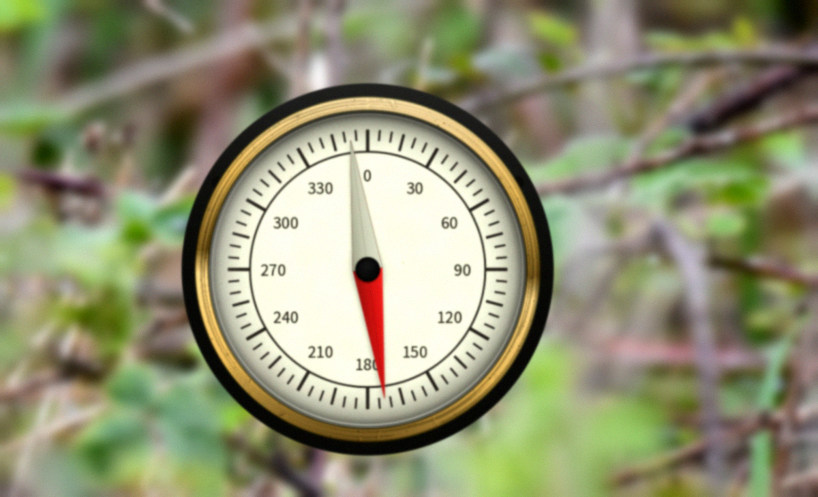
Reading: value=172.5 unit=°
